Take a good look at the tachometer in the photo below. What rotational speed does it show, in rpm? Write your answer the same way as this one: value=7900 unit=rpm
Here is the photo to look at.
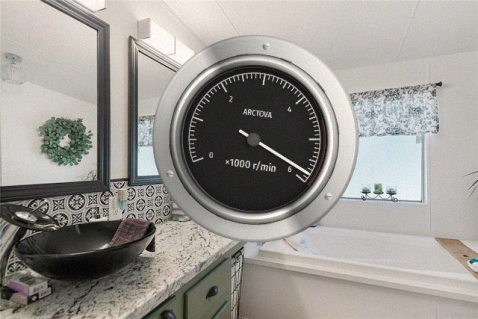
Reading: value=5800 unit=rpm
